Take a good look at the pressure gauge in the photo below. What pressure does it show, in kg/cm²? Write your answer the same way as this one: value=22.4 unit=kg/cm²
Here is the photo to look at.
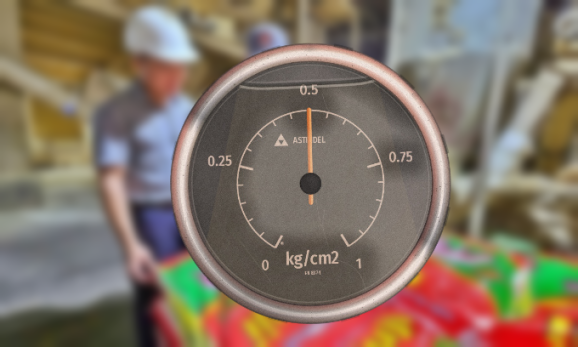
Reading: value=0.5 unit=kg/cm²
